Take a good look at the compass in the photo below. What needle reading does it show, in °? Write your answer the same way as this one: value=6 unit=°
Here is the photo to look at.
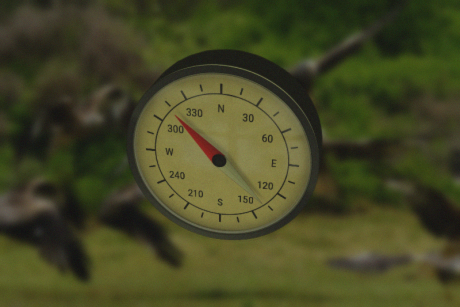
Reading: value=315 unit=°
